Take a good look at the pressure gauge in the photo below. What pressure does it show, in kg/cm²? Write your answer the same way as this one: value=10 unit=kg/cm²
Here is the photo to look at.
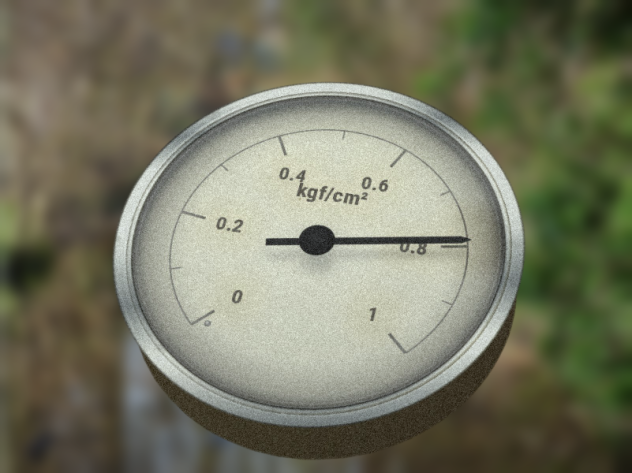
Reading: value=0.8 unit=kg/cm²
